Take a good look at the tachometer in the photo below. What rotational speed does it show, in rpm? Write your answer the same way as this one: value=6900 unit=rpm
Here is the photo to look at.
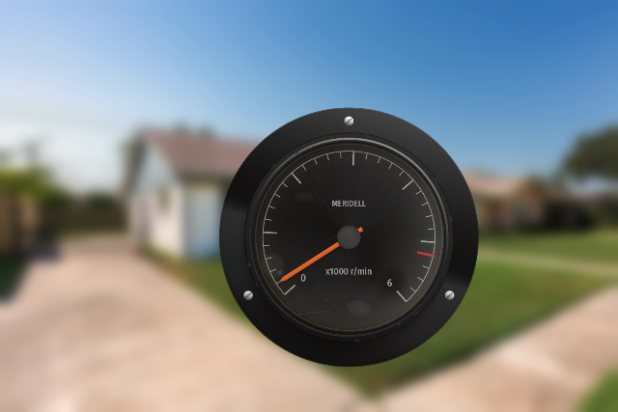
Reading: value=200 unit=rpm
